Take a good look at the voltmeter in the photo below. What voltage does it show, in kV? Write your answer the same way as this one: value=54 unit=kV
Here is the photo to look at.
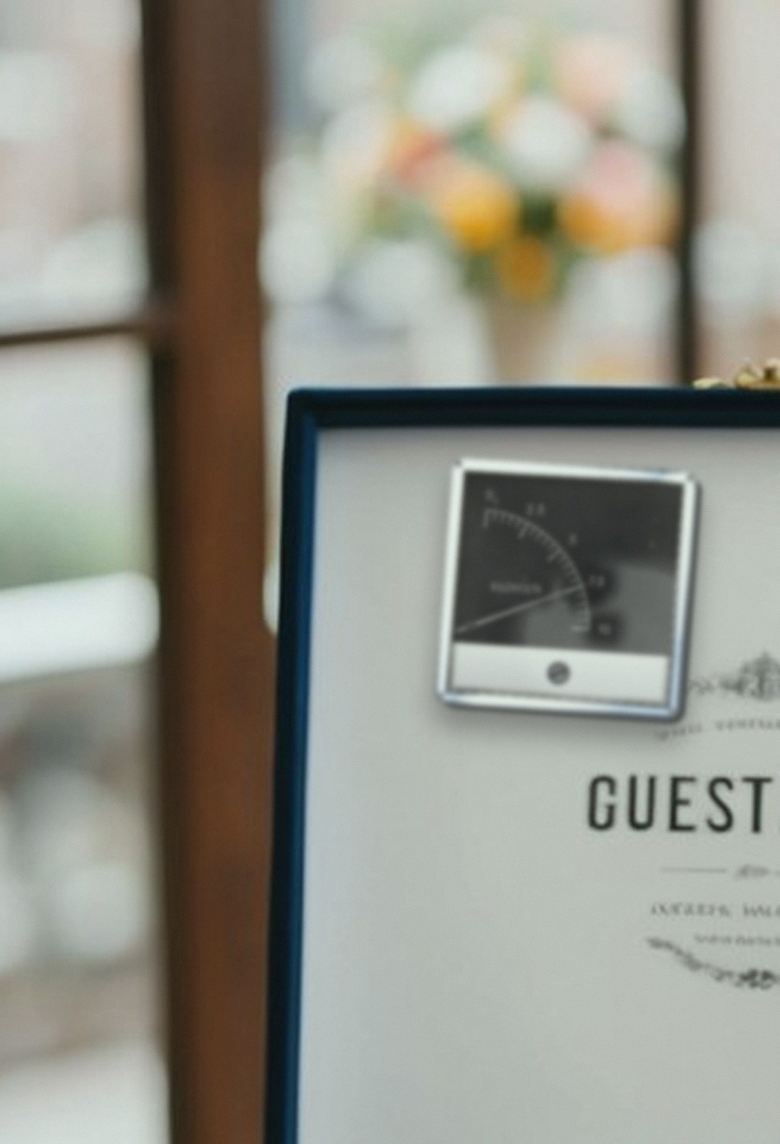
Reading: value=7.5 unit=kV
